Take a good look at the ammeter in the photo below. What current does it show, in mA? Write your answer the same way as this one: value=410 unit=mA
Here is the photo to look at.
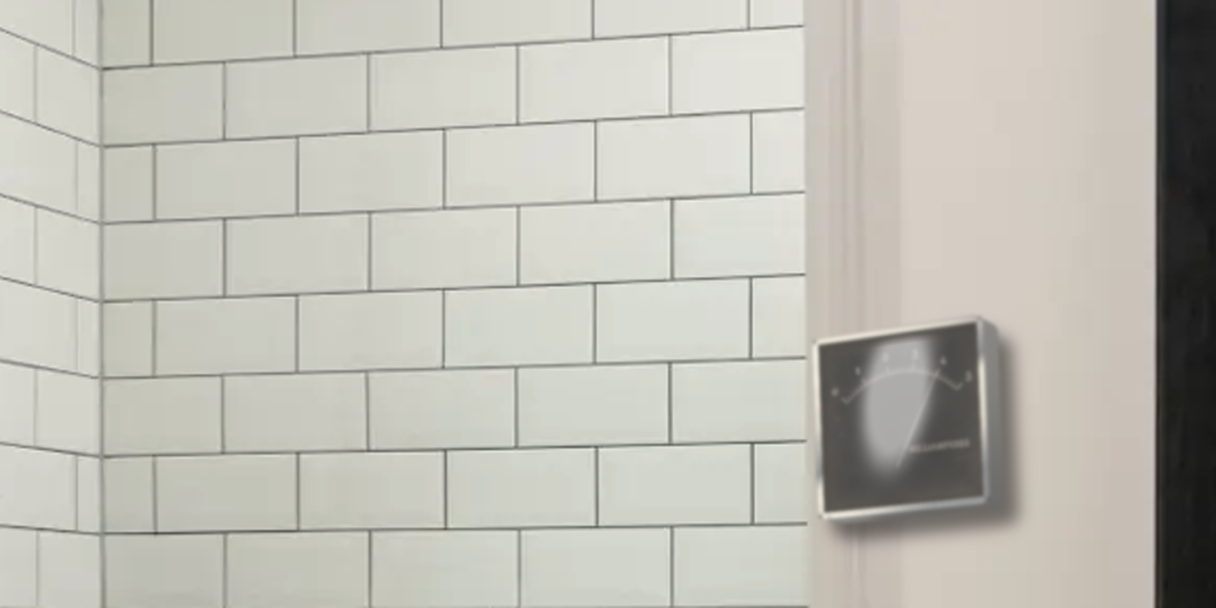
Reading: value=4 unit=mA
